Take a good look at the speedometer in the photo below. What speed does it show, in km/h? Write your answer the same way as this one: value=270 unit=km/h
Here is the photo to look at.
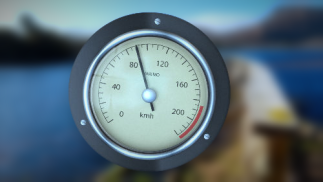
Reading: value=90 unit=km/h
